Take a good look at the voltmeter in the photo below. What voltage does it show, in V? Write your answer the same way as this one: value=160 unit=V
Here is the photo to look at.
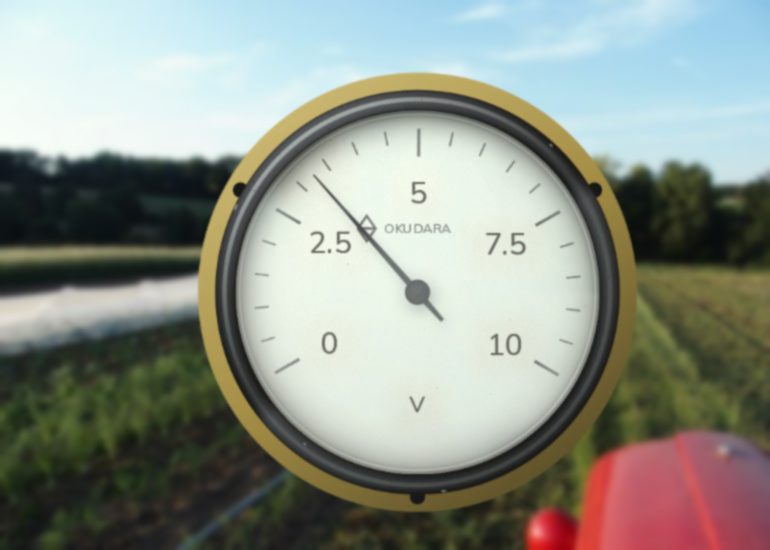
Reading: value=3.25 unit=V
